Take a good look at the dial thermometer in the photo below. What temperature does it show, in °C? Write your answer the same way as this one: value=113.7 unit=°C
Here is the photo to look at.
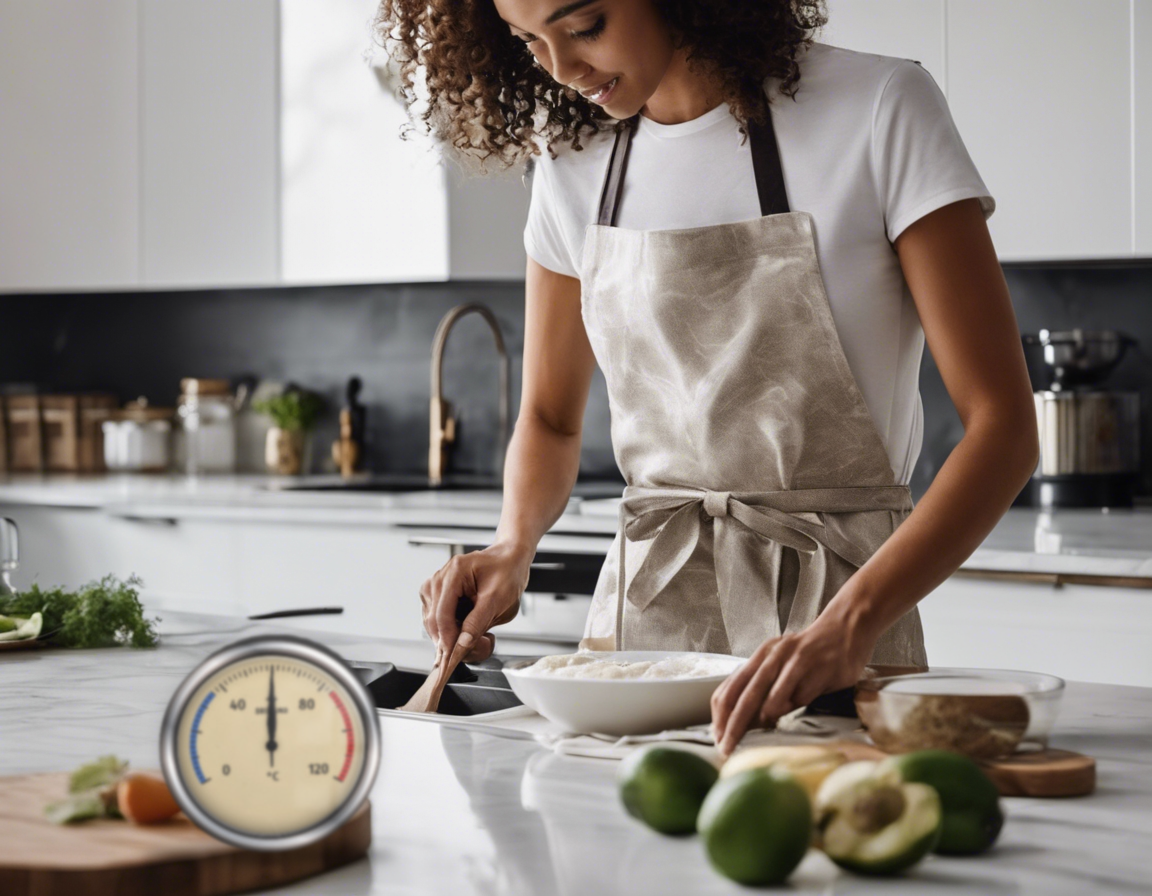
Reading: value=60 unit=°C
